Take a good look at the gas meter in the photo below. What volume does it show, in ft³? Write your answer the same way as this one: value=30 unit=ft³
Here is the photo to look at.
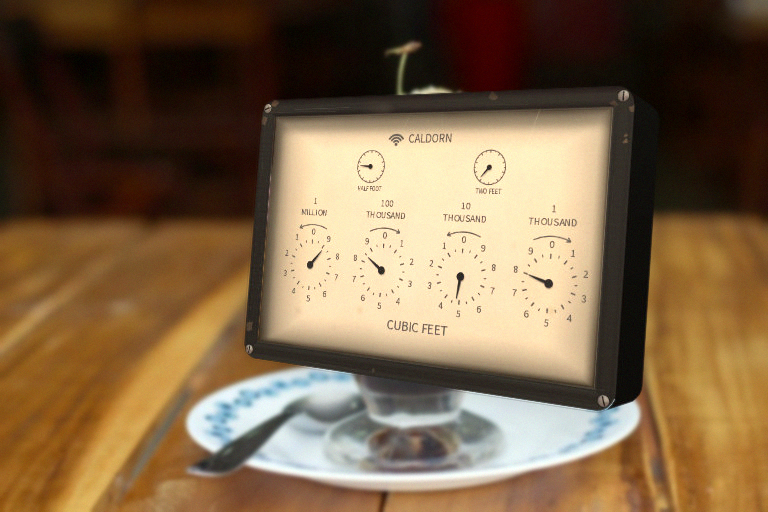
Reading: value=884800 unit=ft³
